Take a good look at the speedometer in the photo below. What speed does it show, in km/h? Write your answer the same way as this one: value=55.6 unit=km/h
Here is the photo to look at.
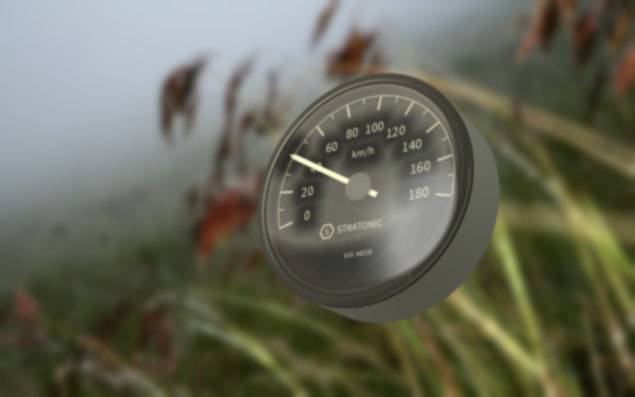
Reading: value=40 unit=km/h
